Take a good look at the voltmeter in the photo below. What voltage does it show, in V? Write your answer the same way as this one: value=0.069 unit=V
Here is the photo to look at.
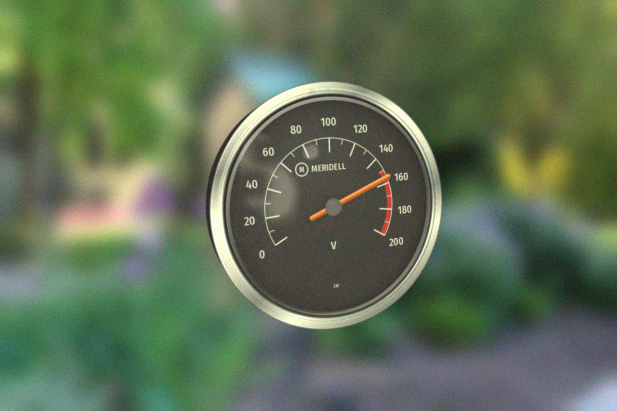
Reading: value=155 unit=V
